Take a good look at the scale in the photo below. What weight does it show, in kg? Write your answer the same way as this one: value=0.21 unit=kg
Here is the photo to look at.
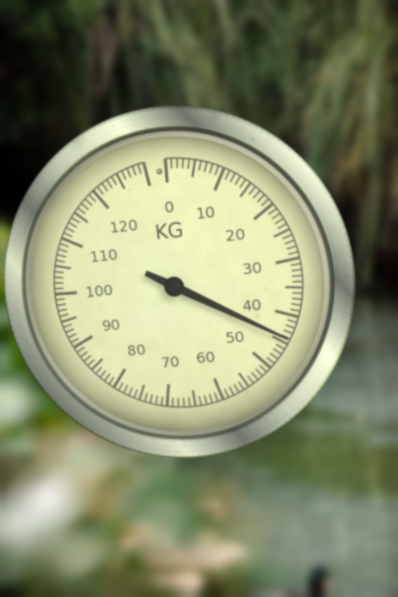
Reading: value=44 unit=kg
